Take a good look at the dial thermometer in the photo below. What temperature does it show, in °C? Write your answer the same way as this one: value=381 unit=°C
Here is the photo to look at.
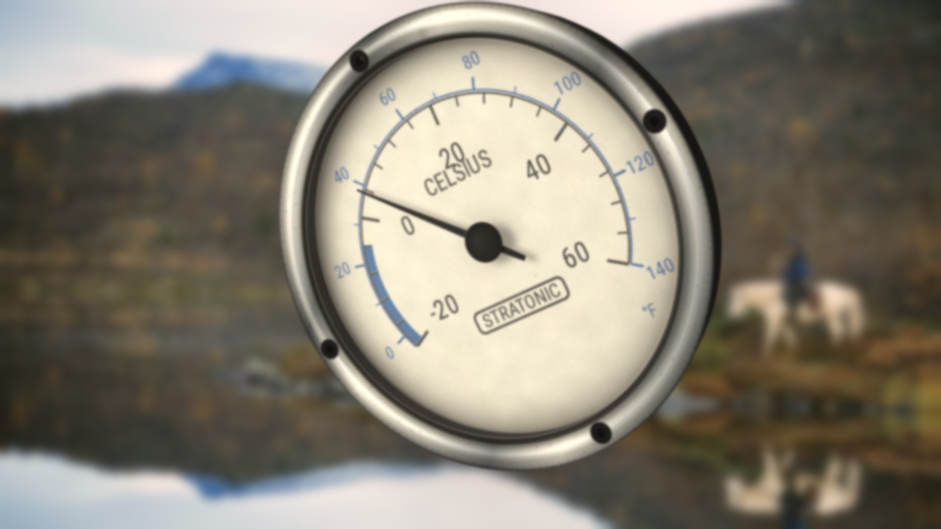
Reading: value=4 unit=°C
